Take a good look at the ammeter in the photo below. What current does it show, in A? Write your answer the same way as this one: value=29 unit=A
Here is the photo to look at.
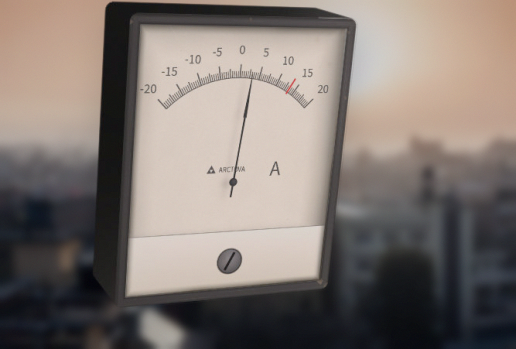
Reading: value=2.5 unit=A
